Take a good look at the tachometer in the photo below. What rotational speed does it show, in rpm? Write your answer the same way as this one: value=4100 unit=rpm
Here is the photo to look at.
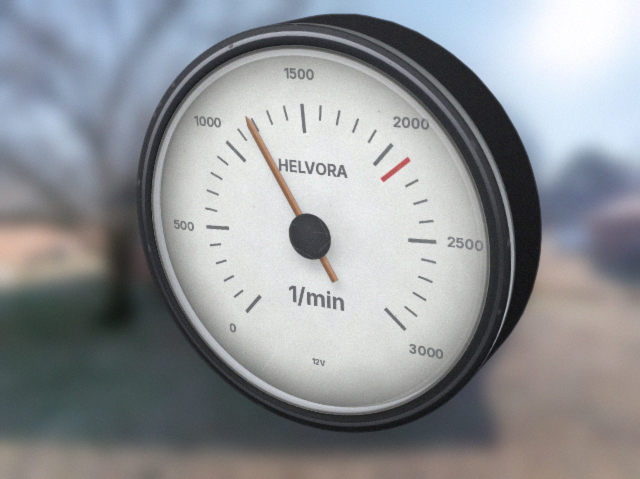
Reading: value=1200 unit=rpm
